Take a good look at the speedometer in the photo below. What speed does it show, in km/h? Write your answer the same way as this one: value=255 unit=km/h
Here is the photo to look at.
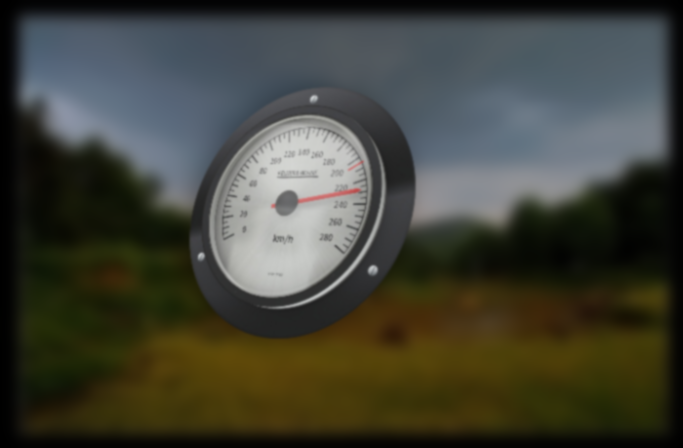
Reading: value=230 unit=km/h
